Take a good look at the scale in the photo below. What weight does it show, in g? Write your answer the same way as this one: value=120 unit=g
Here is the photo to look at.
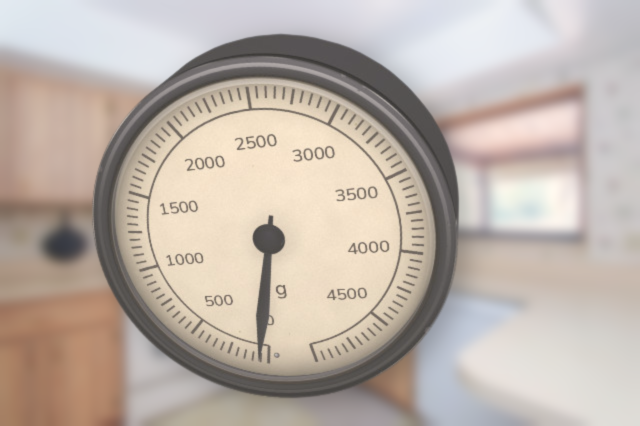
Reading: value=50 unit=g
